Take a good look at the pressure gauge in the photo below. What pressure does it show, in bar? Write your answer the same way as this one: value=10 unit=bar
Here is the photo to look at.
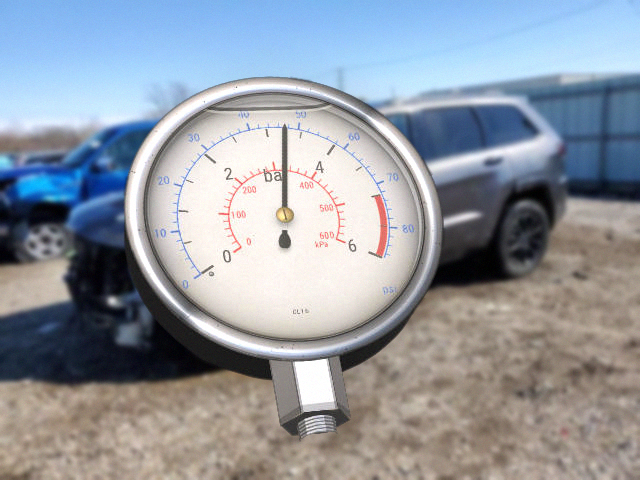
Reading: value=3.25 unit=bar
